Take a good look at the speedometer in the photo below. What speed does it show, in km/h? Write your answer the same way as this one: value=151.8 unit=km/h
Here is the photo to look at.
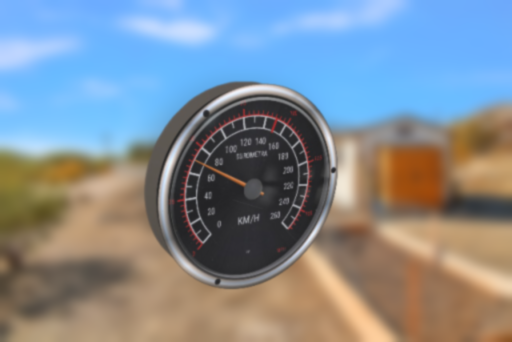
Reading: value=70 unit=km/h
